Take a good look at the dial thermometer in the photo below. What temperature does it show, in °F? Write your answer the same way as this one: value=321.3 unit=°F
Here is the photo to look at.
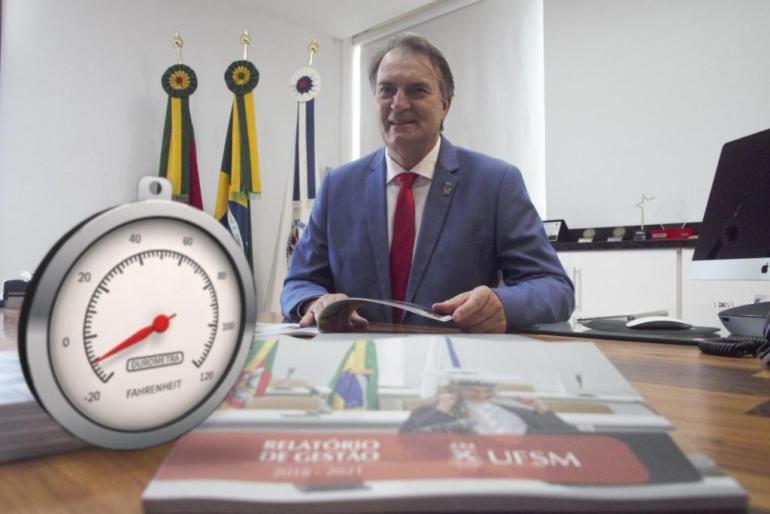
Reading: value=-10 unit=°F
